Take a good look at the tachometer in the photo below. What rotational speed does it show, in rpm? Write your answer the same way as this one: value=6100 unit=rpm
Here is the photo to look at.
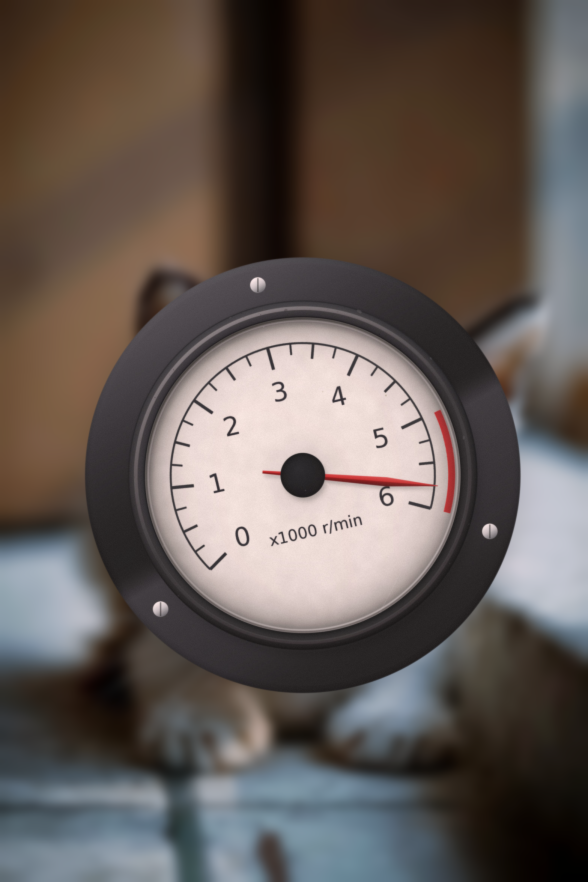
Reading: value=5750 unit=rpm
